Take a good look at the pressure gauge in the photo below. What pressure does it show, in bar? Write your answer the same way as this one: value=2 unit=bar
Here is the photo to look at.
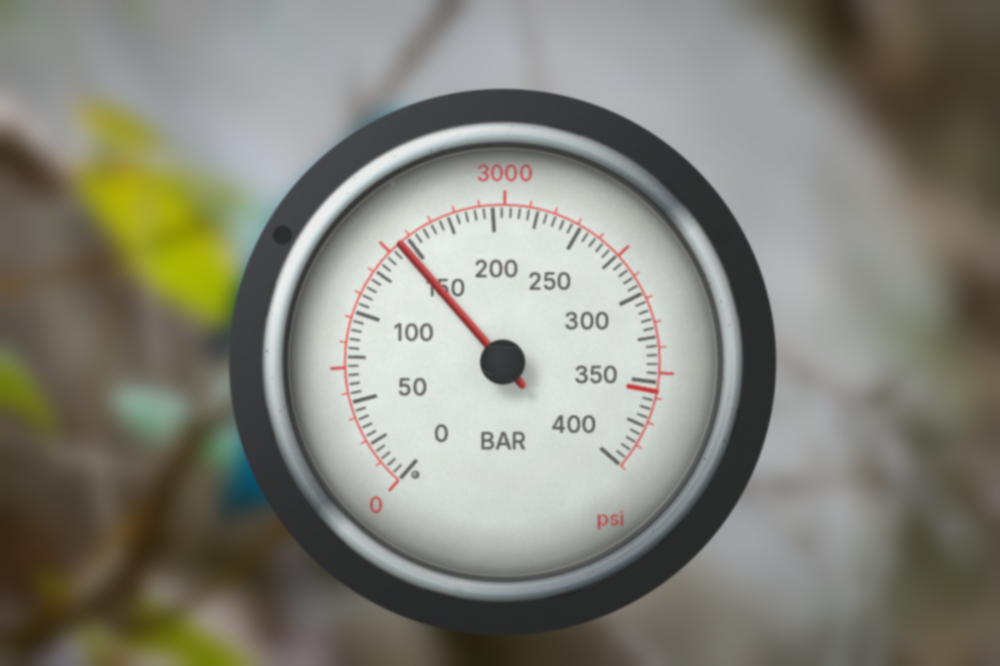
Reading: value=145 unit=bar
